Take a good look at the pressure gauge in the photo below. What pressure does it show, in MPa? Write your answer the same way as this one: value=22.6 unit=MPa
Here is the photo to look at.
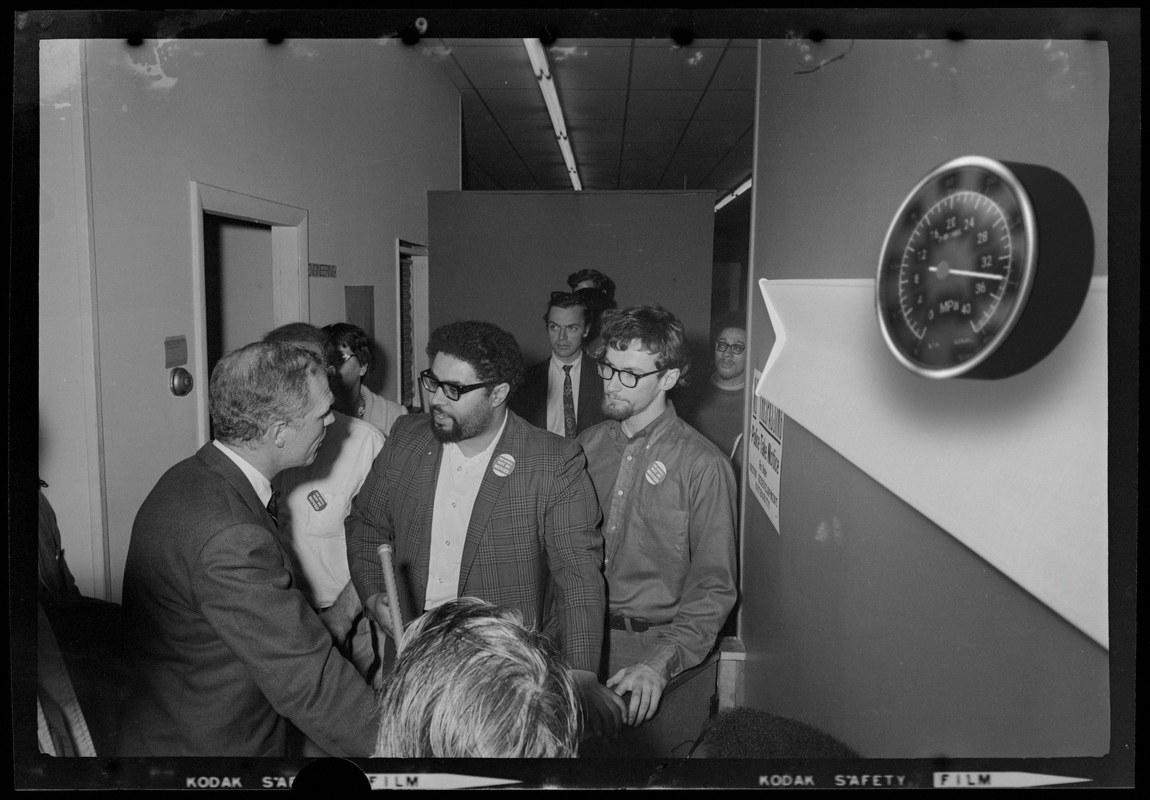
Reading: value=34 unit=MPa
